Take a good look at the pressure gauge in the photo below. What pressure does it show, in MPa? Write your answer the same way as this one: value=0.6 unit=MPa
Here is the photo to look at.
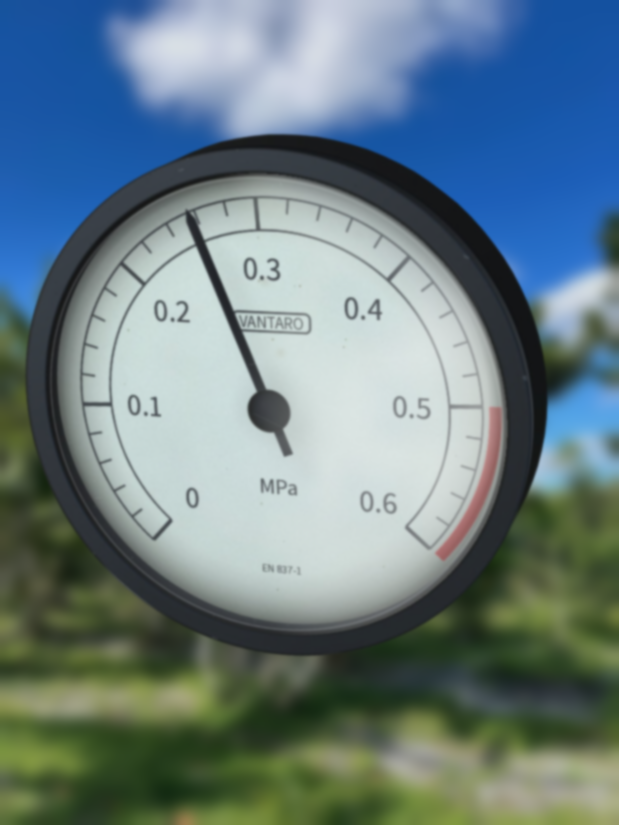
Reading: value=0.26 unit=MPa
